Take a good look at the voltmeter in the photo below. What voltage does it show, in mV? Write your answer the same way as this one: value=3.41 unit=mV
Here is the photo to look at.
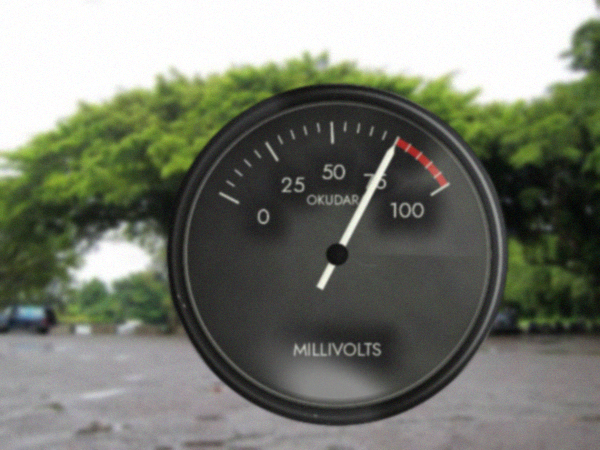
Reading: value=75 unit=mV
